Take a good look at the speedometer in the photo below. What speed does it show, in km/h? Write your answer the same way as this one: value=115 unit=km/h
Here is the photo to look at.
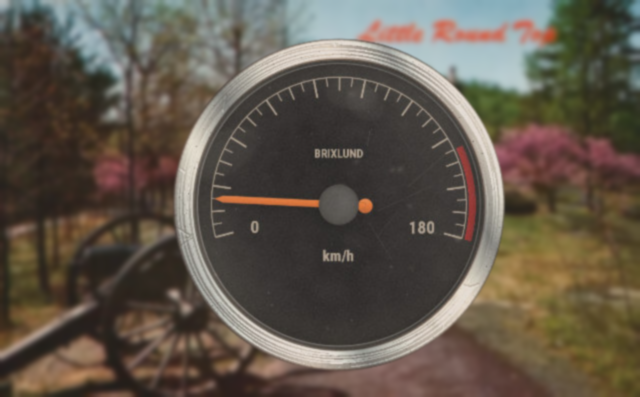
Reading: value=15 unit=km/h
